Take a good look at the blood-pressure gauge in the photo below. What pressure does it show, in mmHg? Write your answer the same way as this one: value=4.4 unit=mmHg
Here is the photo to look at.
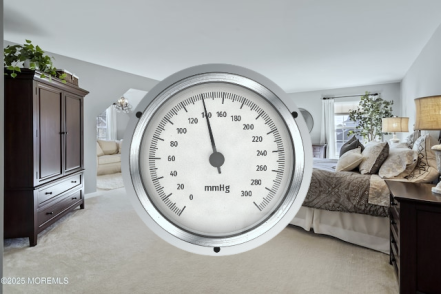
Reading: value=140 unit=mmHg
